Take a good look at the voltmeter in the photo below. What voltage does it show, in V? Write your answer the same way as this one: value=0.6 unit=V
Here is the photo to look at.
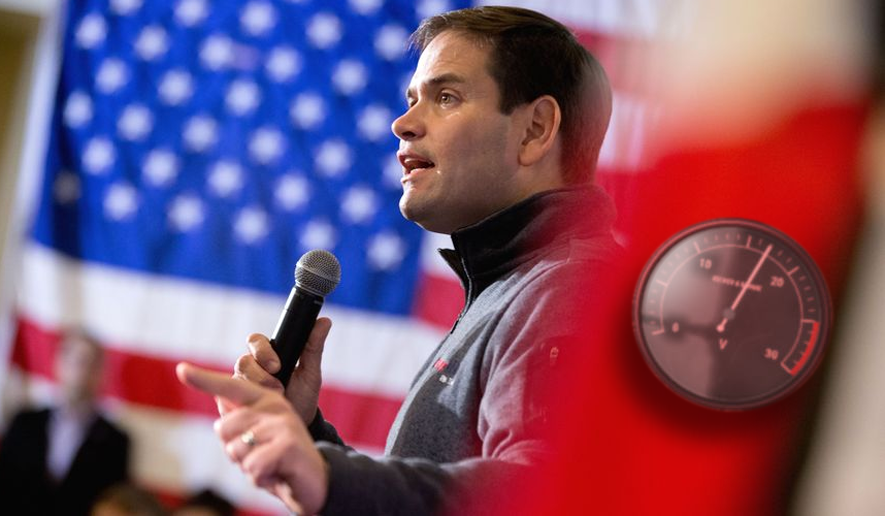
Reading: value=17 unit=V
